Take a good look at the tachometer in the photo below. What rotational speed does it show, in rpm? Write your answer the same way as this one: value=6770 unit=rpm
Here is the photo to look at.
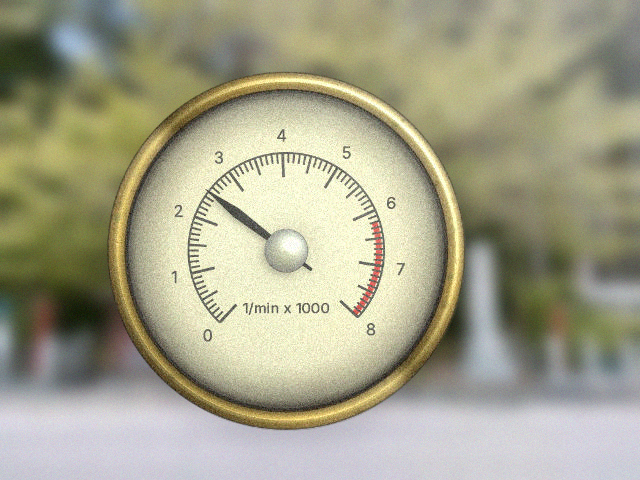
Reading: value=2500 unit=rpm
